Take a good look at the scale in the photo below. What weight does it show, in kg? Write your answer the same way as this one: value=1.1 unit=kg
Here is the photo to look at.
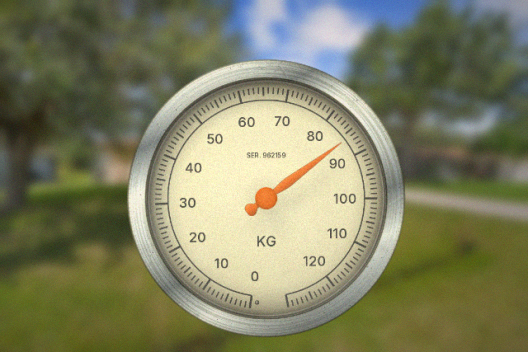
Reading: value=86 unit=kg
